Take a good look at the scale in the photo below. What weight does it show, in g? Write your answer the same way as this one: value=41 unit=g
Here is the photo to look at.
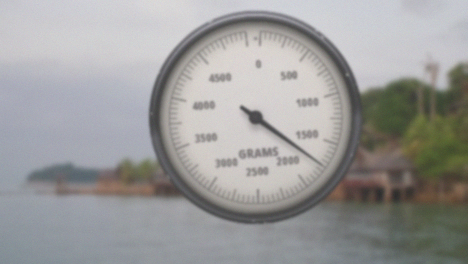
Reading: value=1750 unit=g
